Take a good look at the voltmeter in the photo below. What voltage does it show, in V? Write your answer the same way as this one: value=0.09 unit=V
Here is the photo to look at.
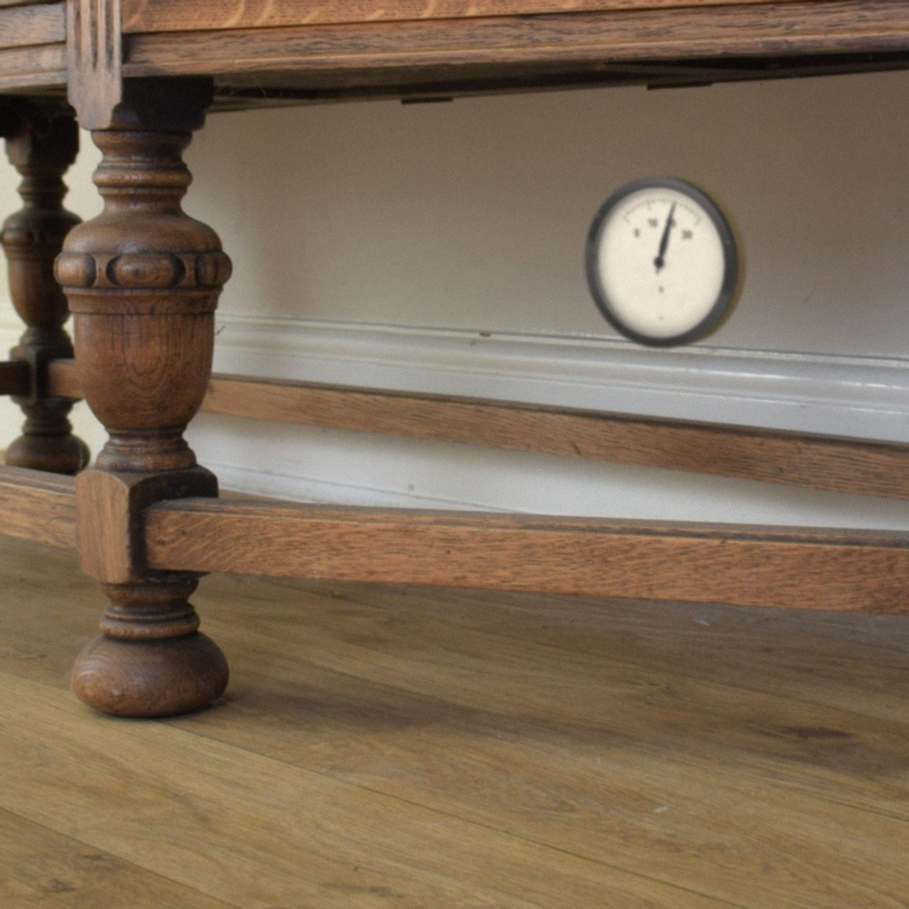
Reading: value=20 unit=V
